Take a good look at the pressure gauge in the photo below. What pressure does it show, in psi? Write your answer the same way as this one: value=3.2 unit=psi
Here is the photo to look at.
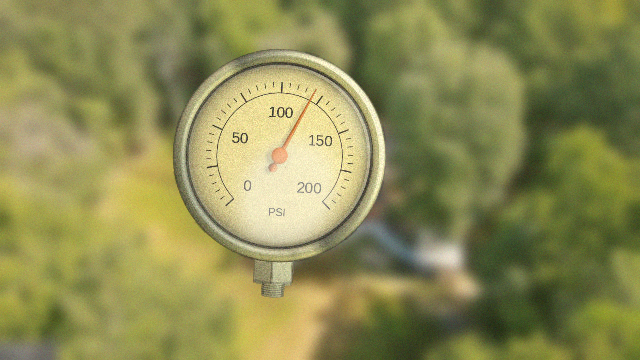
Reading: value=120 unit=psi
